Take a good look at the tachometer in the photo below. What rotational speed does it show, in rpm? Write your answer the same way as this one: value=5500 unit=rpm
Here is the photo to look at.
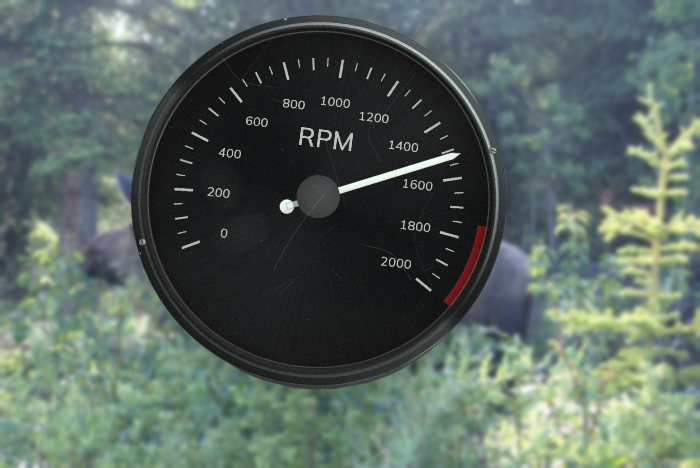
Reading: value=1525 unit=rpm
